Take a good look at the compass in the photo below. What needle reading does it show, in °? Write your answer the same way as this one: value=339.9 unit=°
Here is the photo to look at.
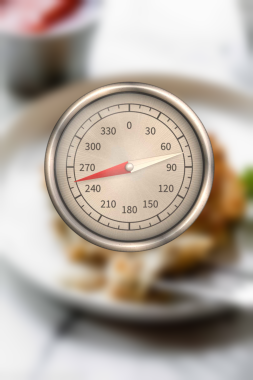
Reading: value=255 unit=°
